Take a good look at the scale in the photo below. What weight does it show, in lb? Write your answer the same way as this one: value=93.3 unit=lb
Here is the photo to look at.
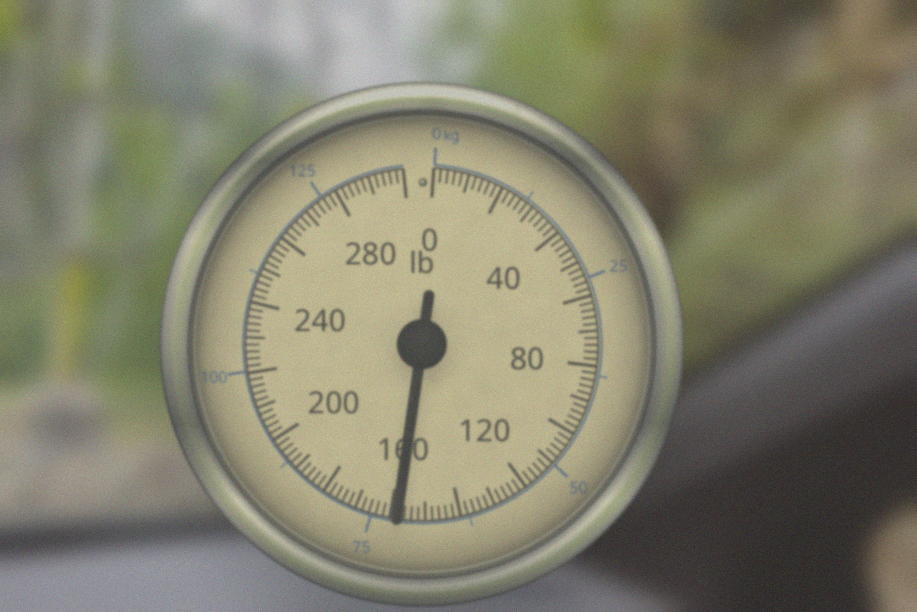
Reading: value=158 unit=lb
